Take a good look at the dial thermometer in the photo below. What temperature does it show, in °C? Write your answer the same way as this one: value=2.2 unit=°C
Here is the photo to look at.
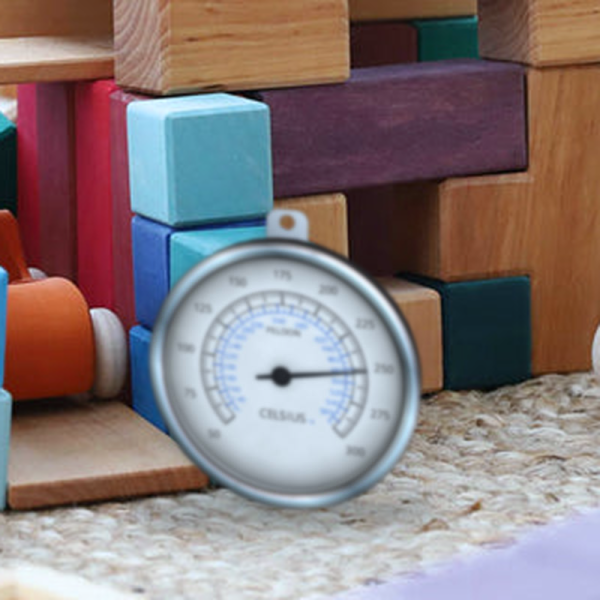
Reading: value=250 unit=°C
